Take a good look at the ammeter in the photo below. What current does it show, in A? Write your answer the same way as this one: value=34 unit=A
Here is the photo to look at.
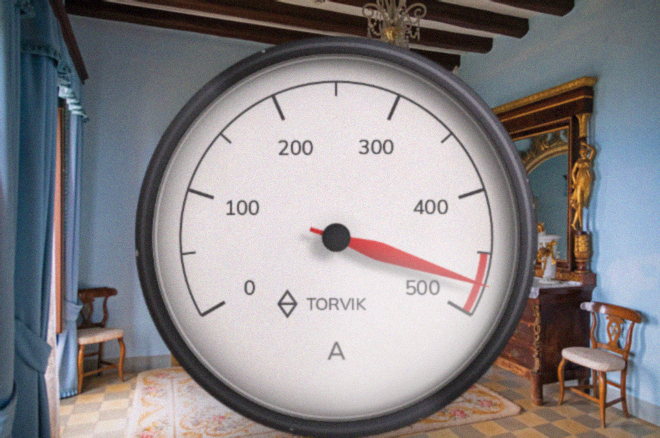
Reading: value=475 unit=A
